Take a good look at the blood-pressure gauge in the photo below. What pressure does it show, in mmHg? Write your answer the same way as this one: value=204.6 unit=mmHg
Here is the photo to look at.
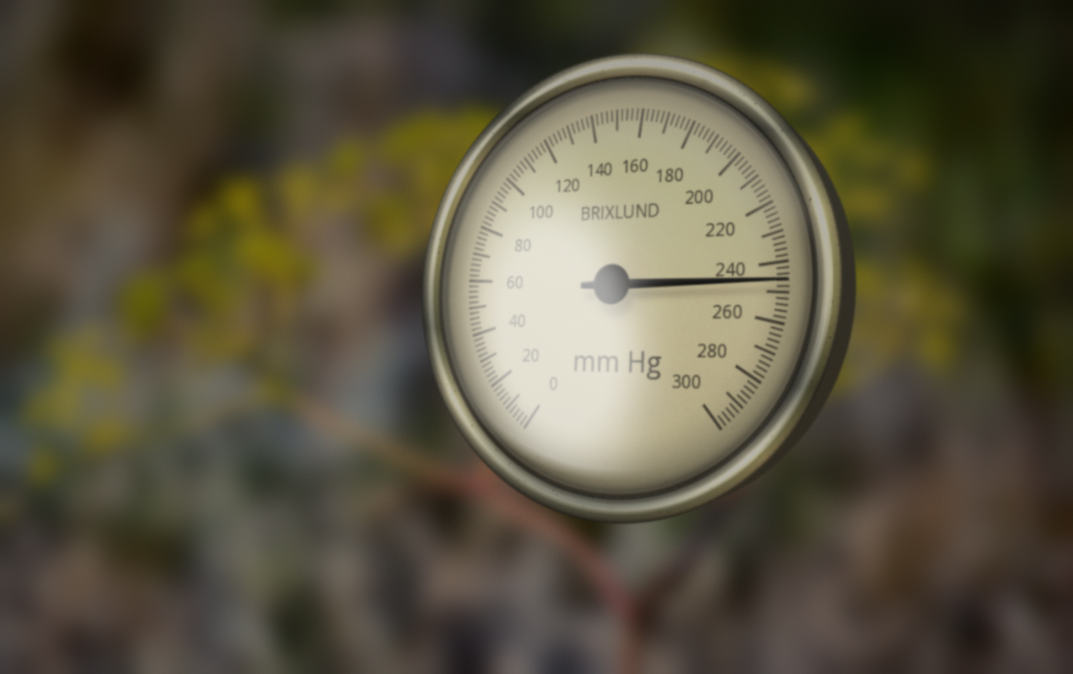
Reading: value=246 unit=mmHg
